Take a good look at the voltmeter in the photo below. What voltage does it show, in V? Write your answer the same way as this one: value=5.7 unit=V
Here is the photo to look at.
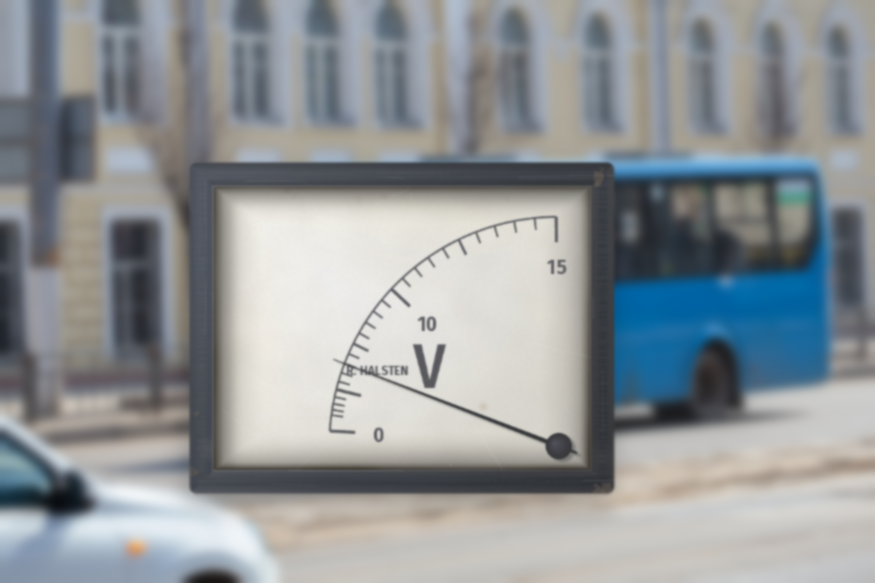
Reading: value=6.5 unit=V
